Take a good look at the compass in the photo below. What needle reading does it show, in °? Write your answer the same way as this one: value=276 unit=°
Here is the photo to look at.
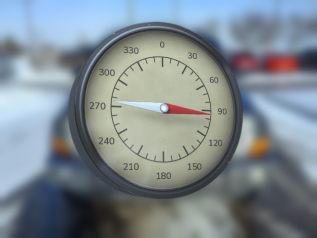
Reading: value=95 unit=°
